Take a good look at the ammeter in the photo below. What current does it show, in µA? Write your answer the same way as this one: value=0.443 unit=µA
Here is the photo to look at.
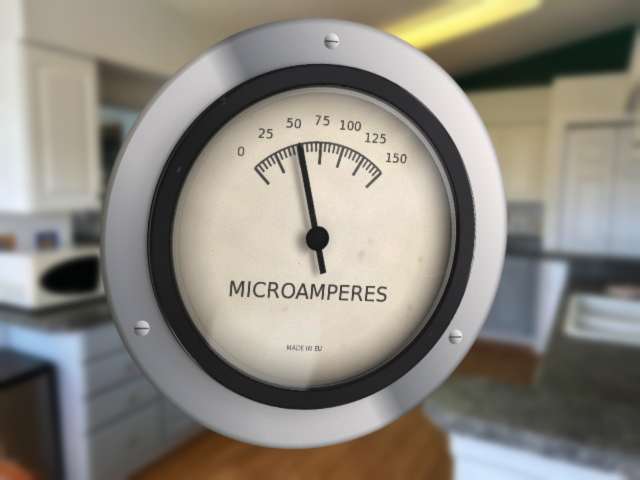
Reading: value=50 unit=µA
